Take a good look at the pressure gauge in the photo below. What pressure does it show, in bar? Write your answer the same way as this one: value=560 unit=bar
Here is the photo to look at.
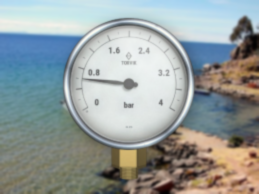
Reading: value=0.6 unit=bar
